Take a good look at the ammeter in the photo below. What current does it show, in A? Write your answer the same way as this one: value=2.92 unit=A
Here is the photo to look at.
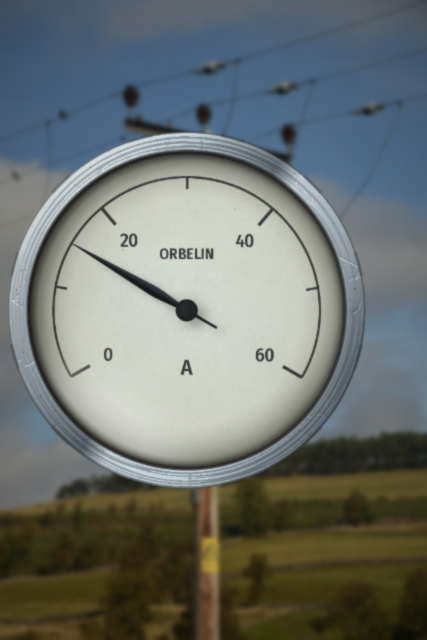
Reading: value=15 unit=A
